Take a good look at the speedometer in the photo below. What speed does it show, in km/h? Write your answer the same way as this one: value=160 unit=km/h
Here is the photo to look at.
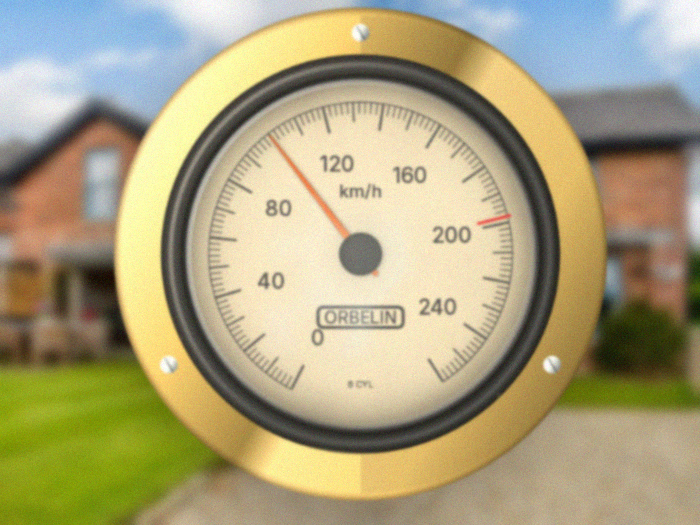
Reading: value=100 unit=km/h
